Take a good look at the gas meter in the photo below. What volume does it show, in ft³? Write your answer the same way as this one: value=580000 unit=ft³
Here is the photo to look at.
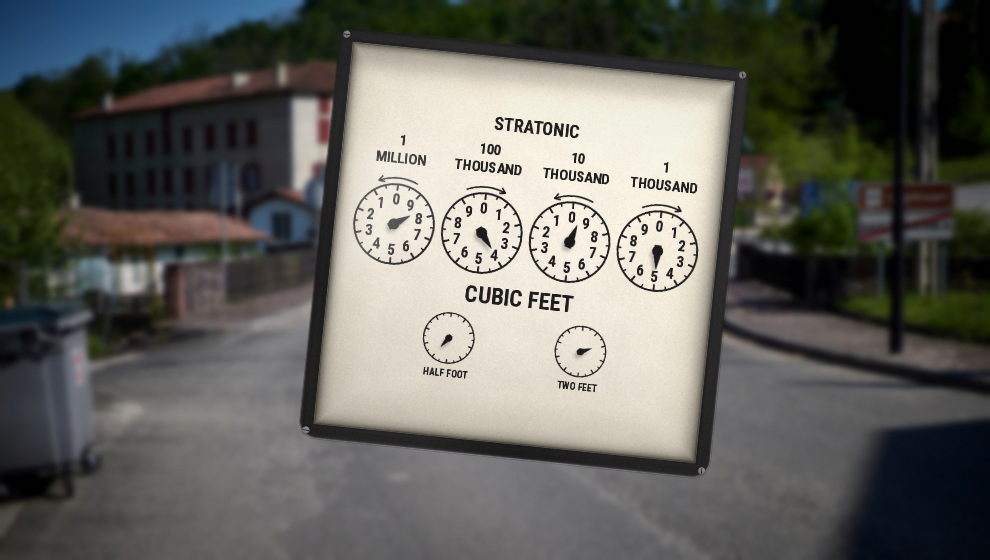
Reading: value=839500 unit=ft³
